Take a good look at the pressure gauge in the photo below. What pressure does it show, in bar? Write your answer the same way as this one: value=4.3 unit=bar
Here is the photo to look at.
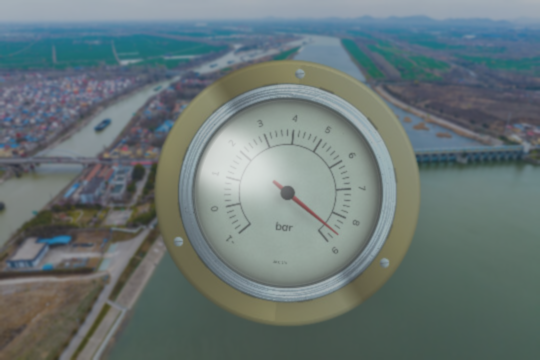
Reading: value=8.6 unit=bar
